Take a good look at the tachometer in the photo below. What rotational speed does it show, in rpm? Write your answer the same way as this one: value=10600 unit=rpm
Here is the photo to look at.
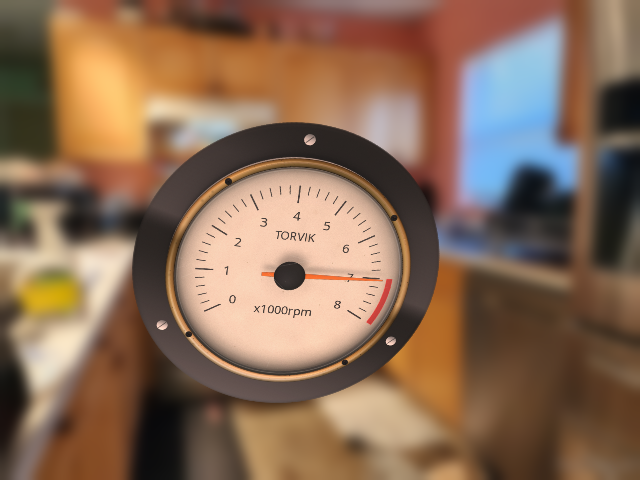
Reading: value=7000 unit=rpm
